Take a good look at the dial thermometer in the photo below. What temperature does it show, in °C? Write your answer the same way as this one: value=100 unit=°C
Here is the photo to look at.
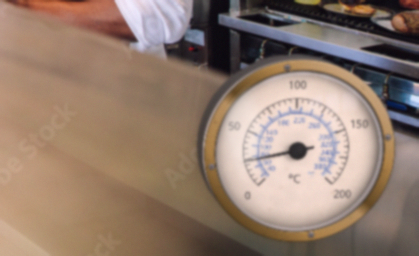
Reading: value=25 unit=°C
